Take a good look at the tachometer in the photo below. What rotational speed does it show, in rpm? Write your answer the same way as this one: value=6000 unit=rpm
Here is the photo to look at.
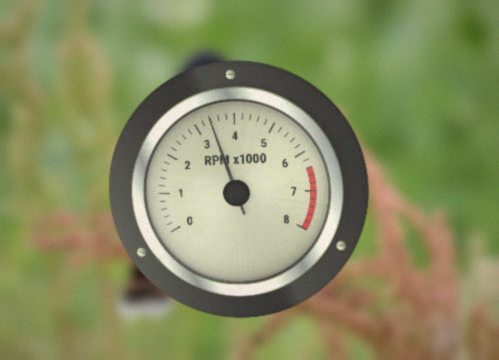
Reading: value=3400 unit=rpm
